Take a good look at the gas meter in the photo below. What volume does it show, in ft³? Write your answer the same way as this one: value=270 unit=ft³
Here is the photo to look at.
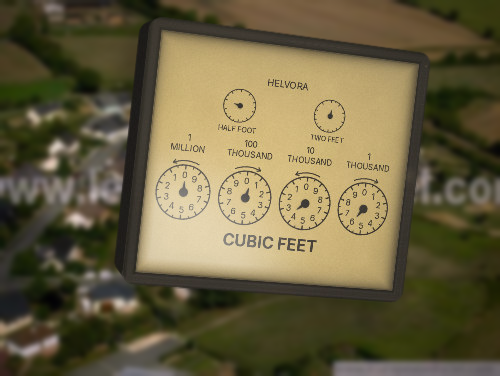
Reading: value=3600 unit=ft³
